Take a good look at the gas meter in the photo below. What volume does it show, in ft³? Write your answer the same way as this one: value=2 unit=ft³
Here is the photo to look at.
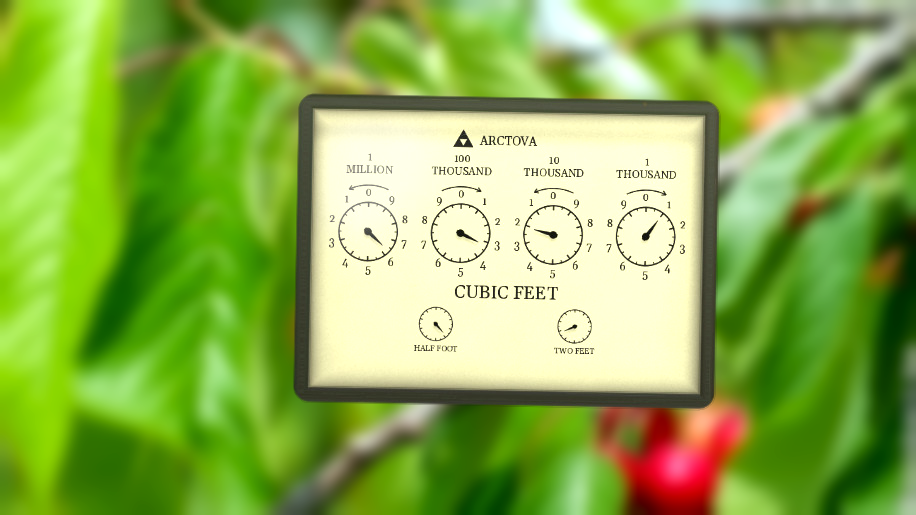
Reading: value=632100 unit=ft³
